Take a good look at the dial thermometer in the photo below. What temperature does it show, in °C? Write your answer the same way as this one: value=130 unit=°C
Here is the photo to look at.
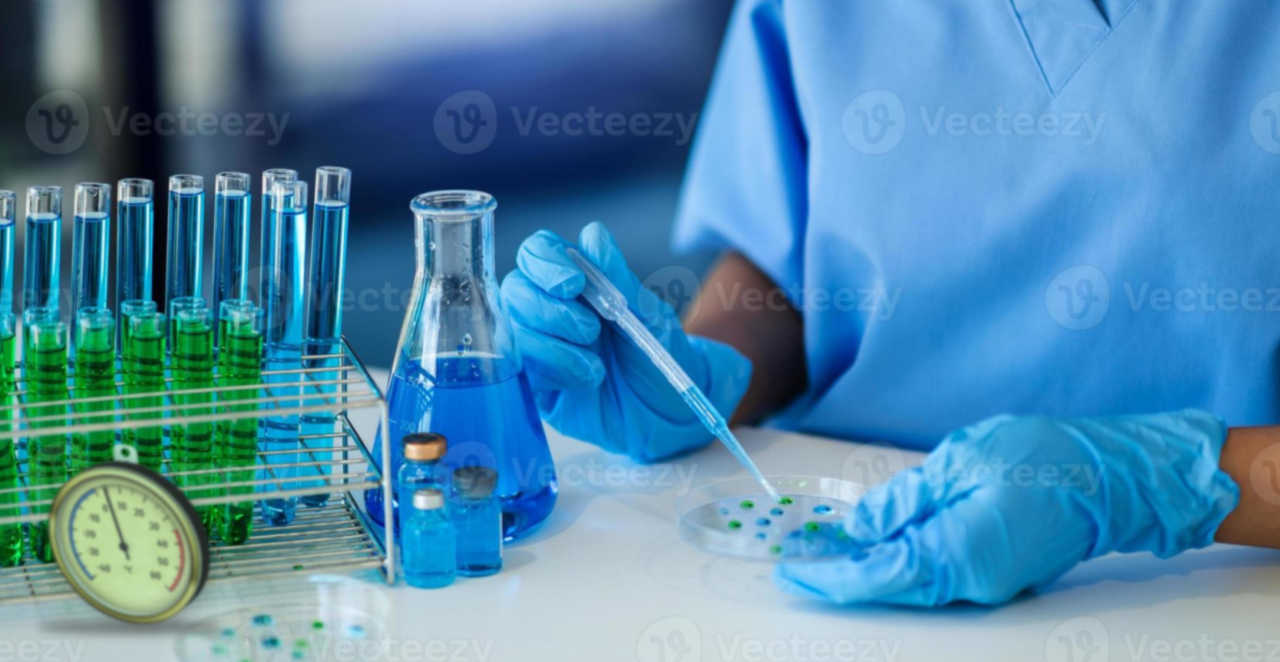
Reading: value=5 unit=°C
